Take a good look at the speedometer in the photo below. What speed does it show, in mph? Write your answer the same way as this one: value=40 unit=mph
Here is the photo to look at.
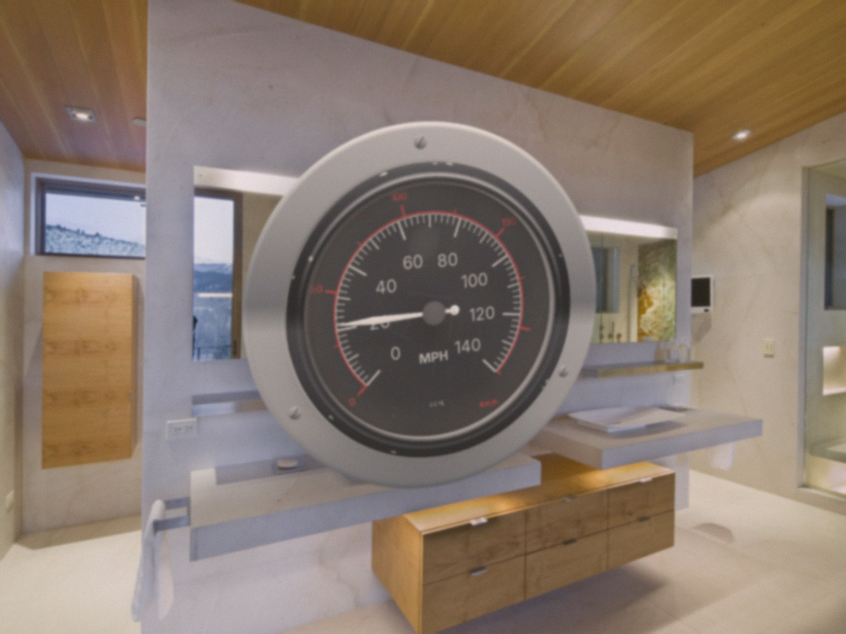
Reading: value=22 unit=mph
